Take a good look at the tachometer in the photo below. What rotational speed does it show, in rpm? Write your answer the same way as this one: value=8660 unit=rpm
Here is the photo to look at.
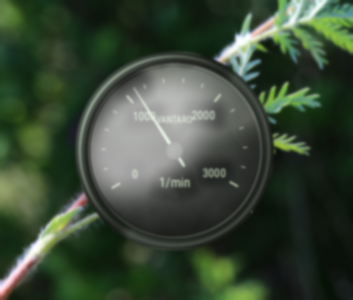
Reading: value=1100 unit=rpm
